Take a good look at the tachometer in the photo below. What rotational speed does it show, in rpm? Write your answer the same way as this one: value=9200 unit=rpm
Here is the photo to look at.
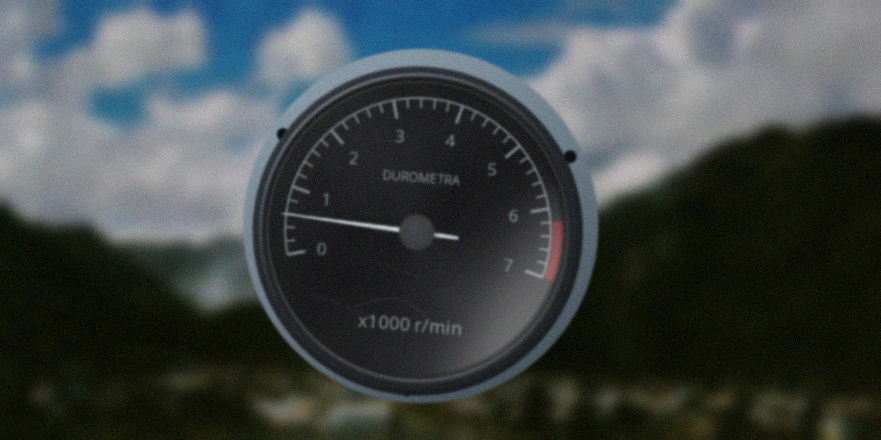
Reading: value=600 unit=rpm
